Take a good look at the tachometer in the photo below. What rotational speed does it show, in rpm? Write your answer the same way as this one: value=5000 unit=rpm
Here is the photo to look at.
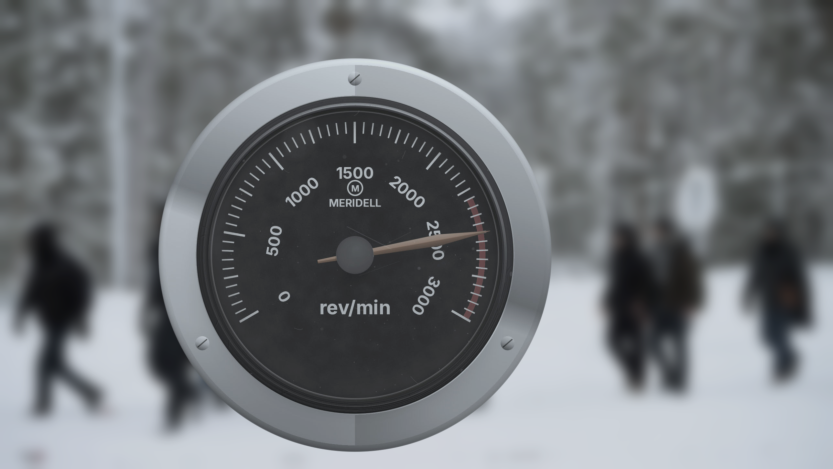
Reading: value=2500 unit=rpm
